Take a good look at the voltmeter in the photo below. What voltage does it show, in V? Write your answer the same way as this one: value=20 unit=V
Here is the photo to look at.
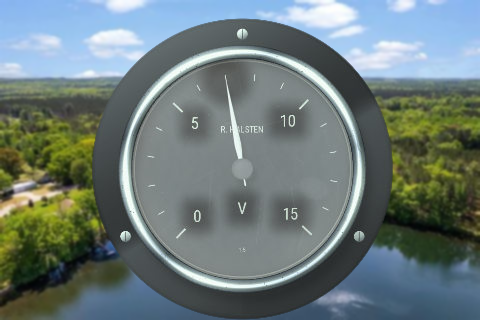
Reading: value=7 unit=V
